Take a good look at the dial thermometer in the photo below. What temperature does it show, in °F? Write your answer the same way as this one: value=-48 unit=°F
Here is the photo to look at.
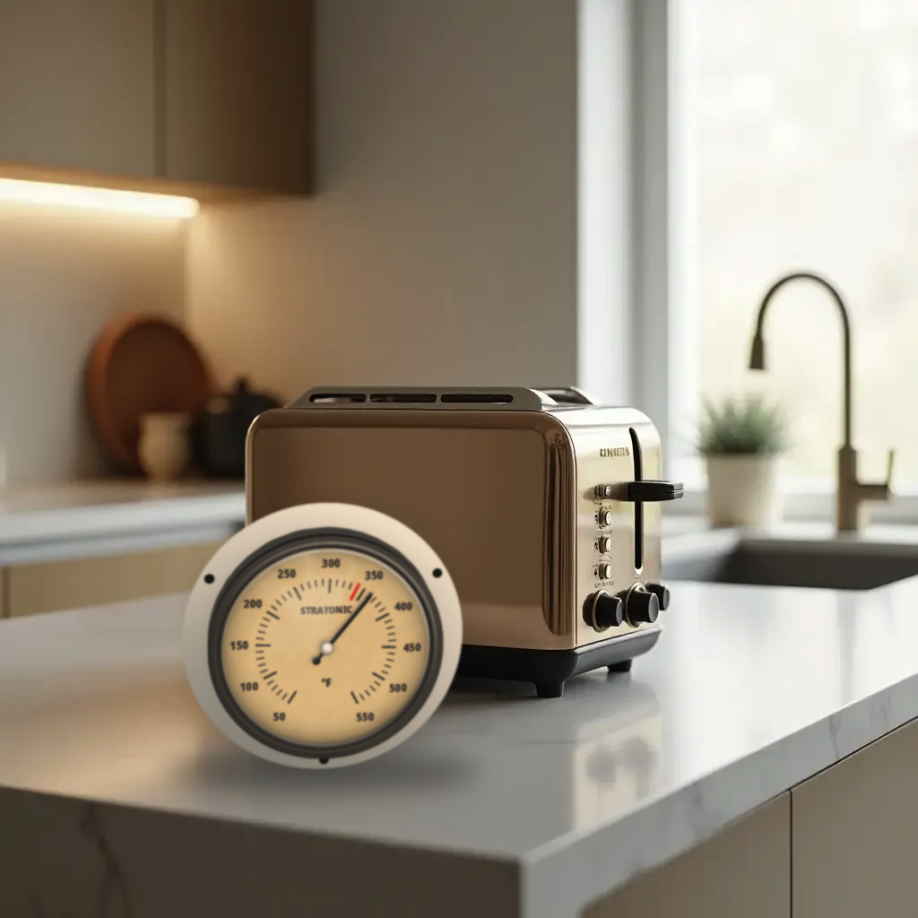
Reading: value=360 unit=°F
